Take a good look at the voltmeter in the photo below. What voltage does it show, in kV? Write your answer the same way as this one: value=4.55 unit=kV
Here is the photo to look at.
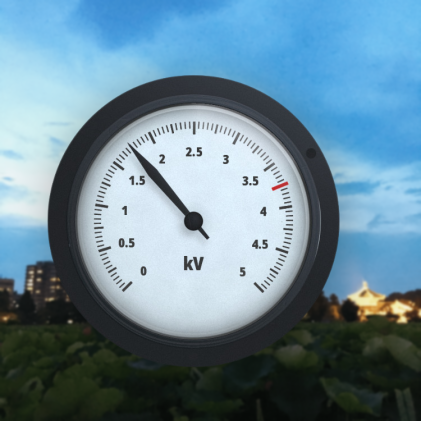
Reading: value=1.75 unit=kV
